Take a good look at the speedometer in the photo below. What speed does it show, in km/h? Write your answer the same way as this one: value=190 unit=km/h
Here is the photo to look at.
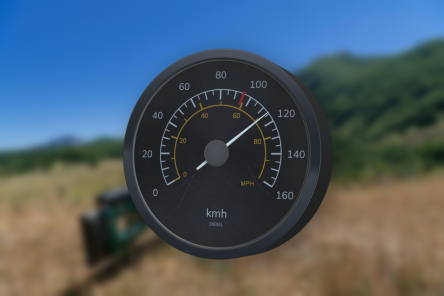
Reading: value=115 unit=km/h
